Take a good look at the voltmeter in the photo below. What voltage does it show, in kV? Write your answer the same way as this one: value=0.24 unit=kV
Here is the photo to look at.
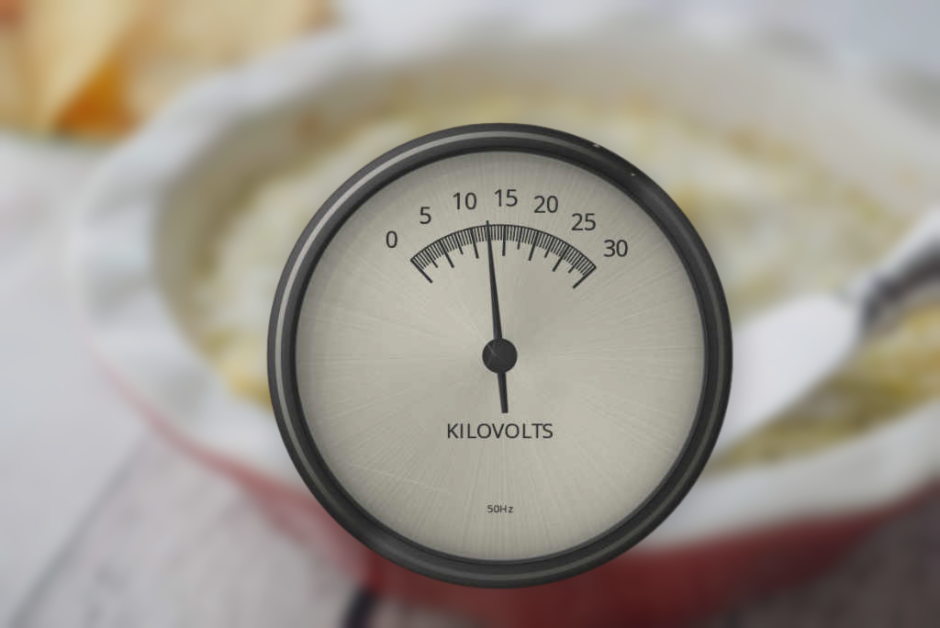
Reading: value=12.5 unit=kV
